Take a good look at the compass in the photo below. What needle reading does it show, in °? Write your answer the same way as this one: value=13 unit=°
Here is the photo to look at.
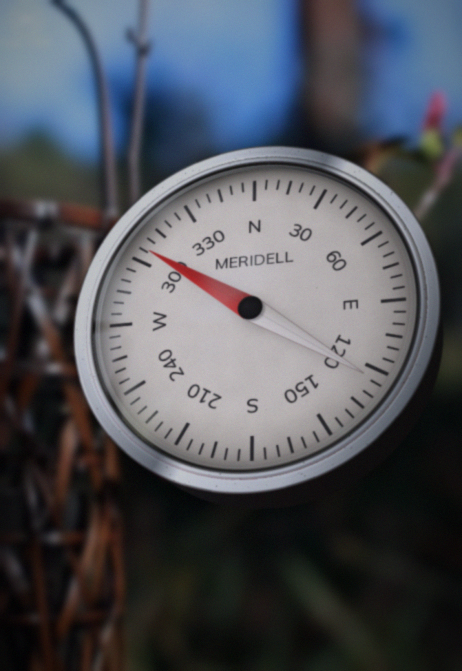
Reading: value=305 unit=°
